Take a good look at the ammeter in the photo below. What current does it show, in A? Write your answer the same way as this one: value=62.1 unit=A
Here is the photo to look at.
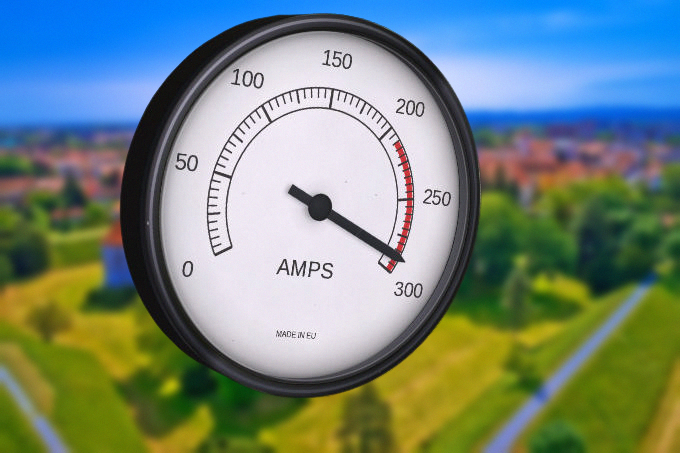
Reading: value=290 unit=A
